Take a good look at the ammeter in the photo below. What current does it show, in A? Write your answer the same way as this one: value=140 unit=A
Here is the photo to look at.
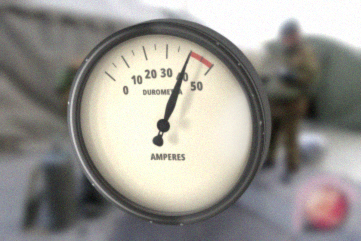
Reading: value=40 unit=A
